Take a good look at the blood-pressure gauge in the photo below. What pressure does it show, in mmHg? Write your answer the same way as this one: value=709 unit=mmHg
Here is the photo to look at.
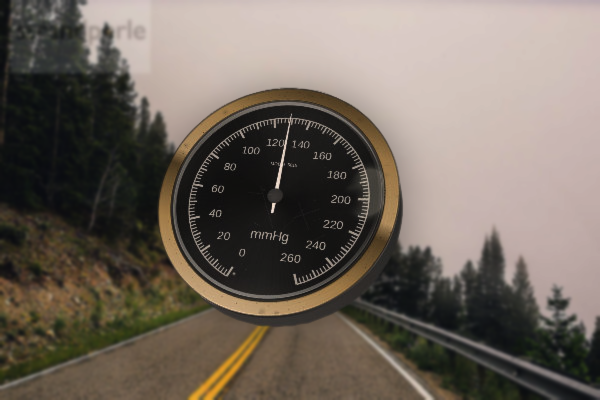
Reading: value=130 unit=mmHg
